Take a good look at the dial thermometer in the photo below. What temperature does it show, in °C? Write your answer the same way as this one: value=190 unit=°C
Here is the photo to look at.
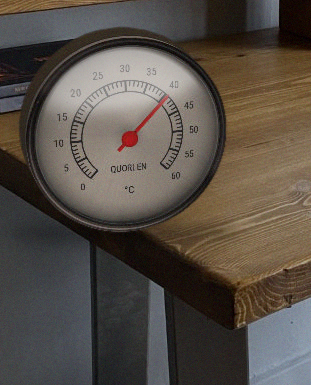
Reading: value=40 unit=°C
